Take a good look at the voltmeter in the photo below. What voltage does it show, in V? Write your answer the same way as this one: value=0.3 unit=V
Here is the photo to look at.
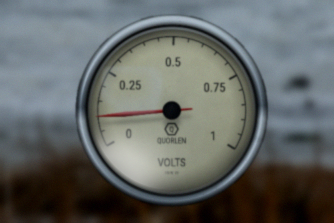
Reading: value=0.1 unit=V
